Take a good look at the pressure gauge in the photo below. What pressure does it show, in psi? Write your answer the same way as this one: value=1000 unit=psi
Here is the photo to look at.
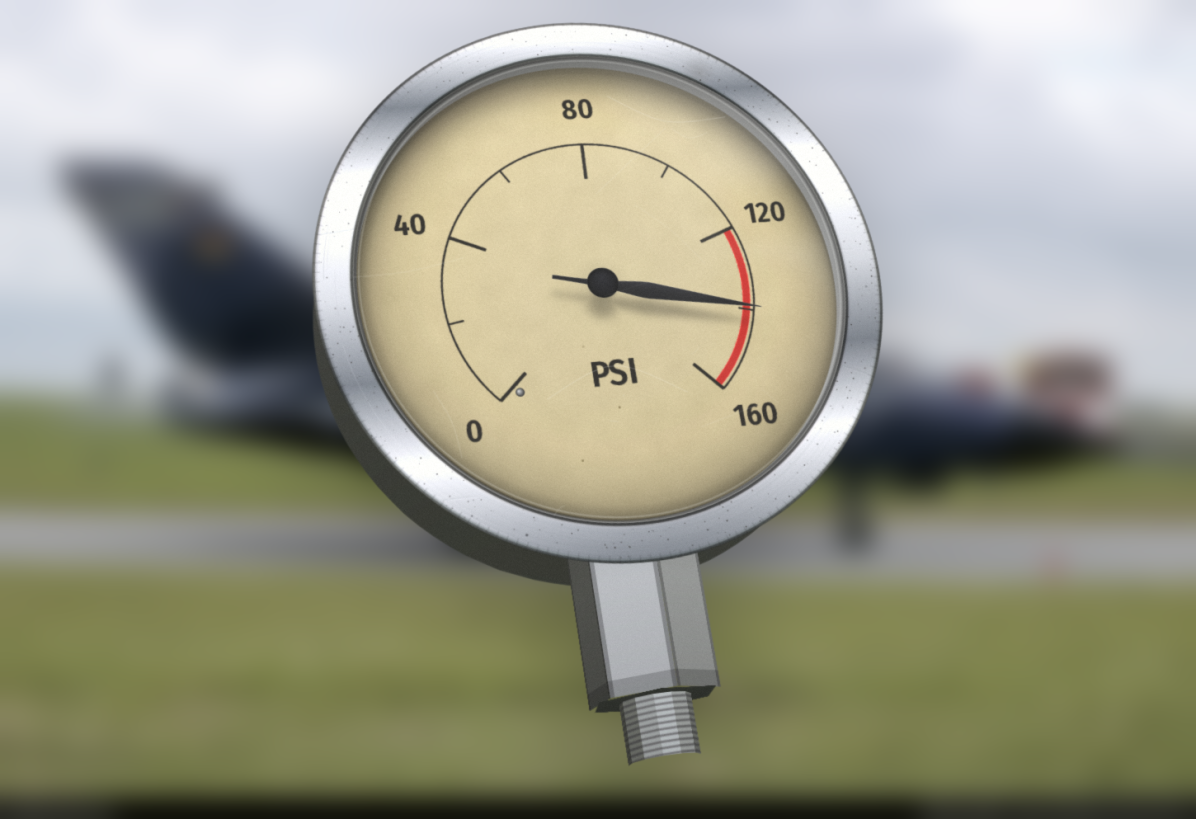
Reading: value=140 unit=psi
